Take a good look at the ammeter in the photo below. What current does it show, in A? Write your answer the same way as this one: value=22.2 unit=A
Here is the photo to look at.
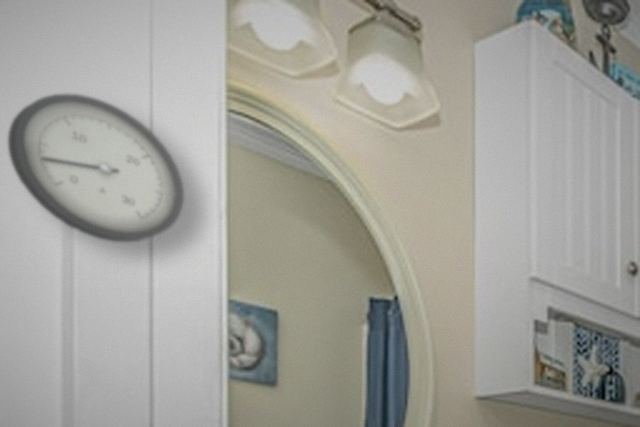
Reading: value=3 unit=A
